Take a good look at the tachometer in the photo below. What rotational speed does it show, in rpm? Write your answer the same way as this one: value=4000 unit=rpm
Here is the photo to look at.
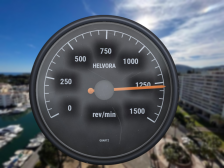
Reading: value=1275 unit=rpm
